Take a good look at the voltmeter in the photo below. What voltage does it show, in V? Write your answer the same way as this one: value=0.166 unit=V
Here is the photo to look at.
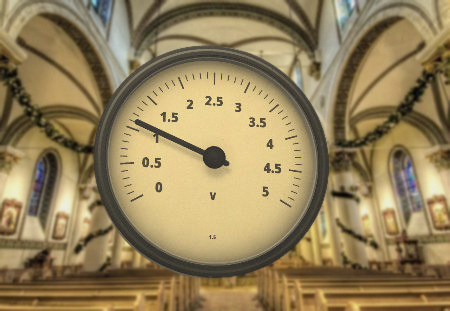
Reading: value=1.1 unit=V
